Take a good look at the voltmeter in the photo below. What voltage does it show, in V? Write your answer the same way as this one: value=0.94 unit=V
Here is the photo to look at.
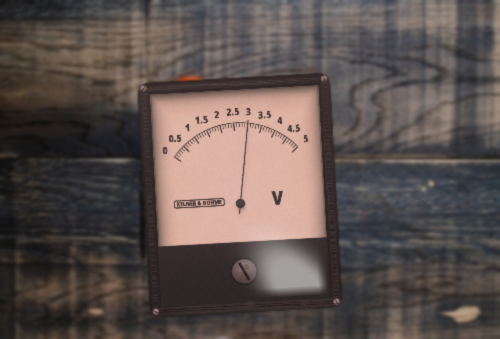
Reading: value=3 unit=V
